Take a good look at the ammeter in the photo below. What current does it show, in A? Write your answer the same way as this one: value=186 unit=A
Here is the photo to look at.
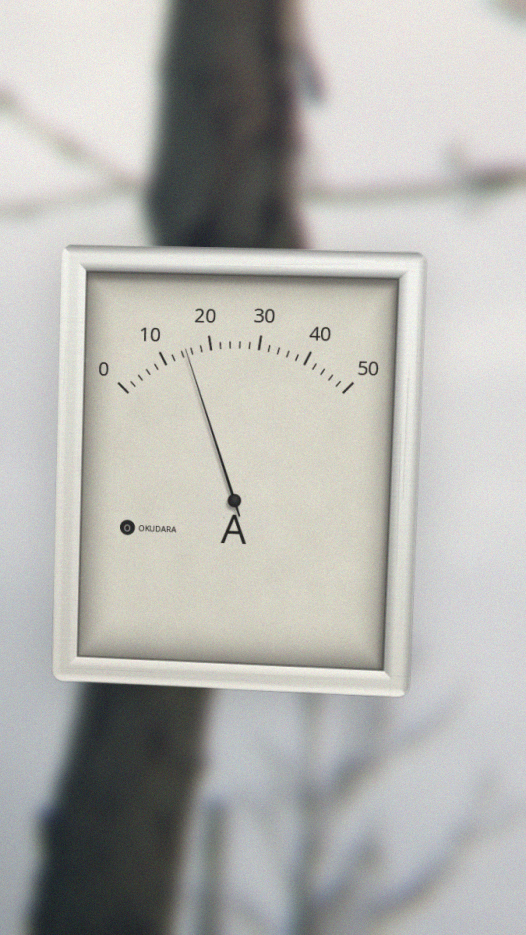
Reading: value=15 unit=A
